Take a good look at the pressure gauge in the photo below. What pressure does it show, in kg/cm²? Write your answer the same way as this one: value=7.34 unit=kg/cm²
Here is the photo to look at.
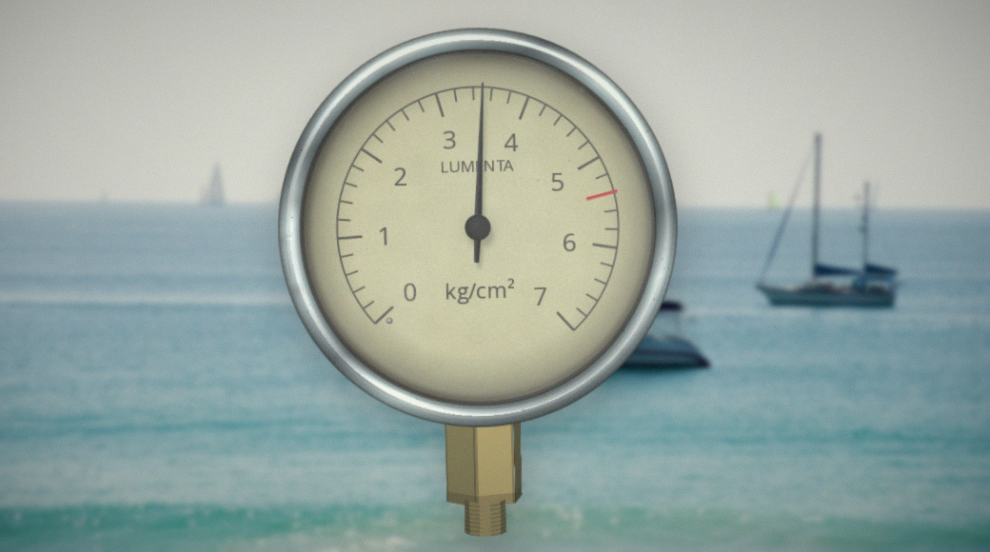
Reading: value=3.5 unit=kg/cm²
